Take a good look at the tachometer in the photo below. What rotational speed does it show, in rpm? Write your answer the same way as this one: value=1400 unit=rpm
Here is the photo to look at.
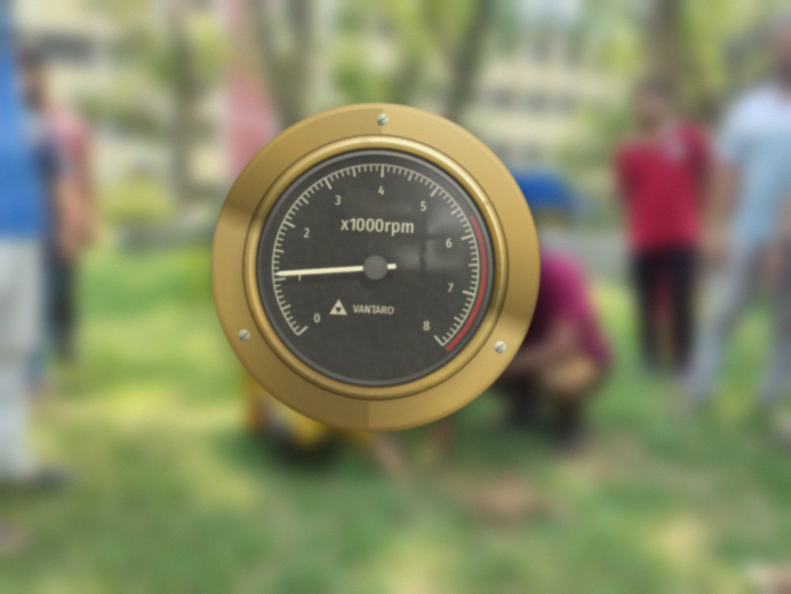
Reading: value=1100 unit=rpm
